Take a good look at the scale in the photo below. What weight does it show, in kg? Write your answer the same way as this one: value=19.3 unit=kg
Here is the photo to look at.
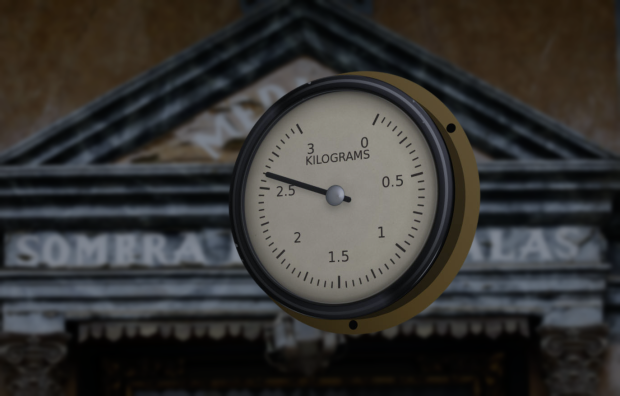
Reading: value=2.6 unit=kg
